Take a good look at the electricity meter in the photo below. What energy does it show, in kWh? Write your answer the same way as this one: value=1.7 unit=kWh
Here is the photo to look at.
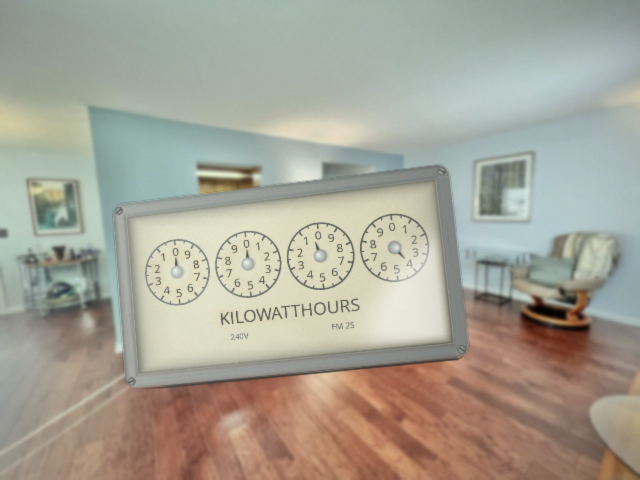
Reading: value=4 unit=kWh
